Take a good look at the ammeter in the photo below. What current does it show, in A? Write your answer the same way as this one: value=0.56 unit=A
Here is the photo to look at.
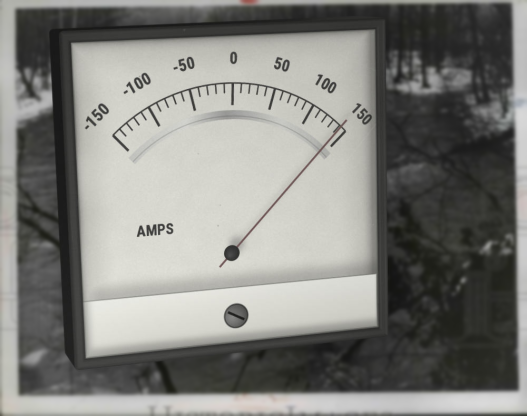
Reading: value=140 unit=A
